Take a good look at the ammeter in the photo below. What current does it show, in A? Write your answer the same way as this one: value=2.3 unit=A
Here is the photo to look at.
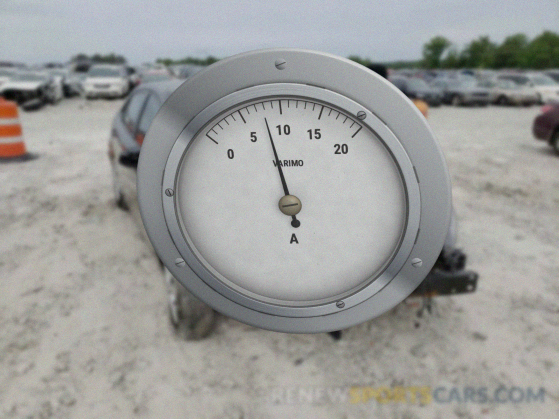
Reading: value=8 unit=A
